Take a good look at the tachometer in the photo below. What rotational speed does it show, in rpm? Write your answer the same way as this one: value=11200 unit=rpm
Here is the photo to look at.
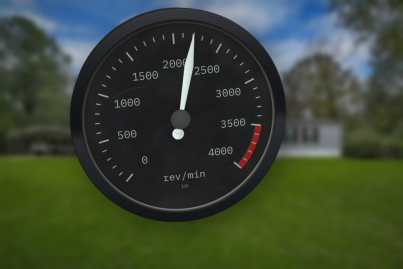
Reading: value=2200 unit=rpm
